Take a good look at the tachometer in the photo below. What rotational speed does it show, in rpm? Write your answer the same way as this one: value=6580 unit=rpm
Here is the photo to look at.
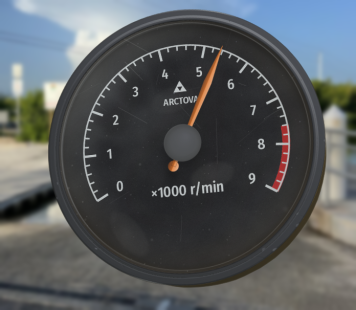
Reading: value=5400 unit=rpm
